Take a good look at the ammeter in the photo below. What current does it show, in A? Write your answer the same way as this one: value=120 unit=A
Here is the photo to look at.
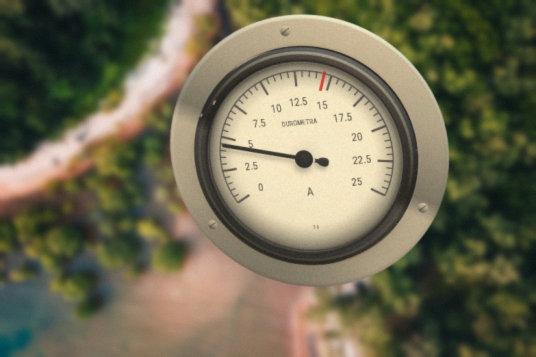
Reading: value=4.5 unit=A
